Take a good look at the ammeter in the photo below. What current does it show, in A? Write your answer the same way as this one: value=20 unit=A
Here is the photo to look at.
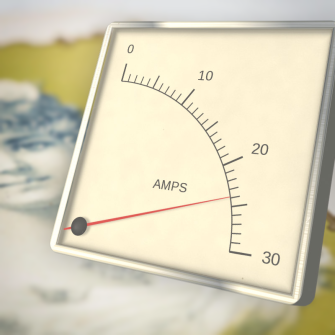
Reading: value=24 unit=A
